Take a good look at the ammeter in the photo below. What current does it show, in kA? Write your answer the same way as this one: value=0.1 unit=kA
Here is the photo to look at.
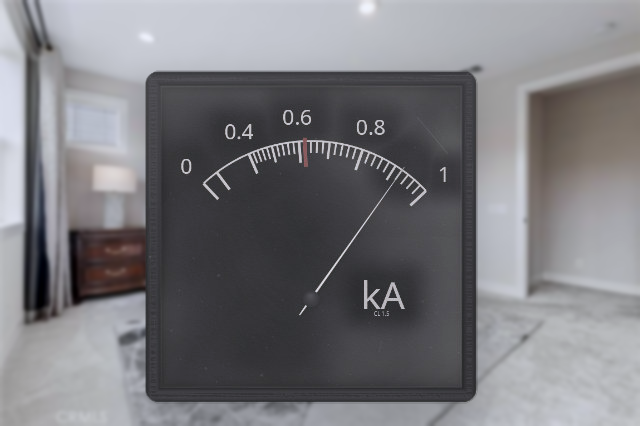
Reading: value=0.92 unit=kA
